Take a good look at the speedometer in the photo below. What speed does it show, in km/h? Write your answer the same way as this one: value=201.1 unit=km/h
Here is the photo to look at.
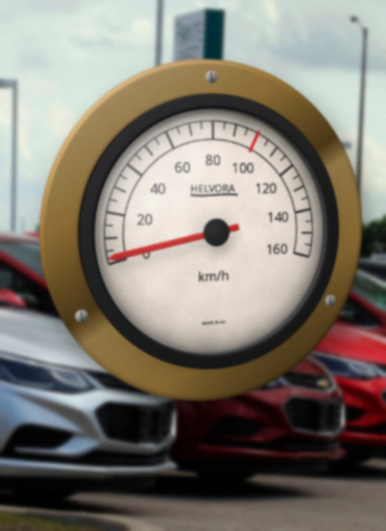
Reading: value=2.5 unit=km/h
